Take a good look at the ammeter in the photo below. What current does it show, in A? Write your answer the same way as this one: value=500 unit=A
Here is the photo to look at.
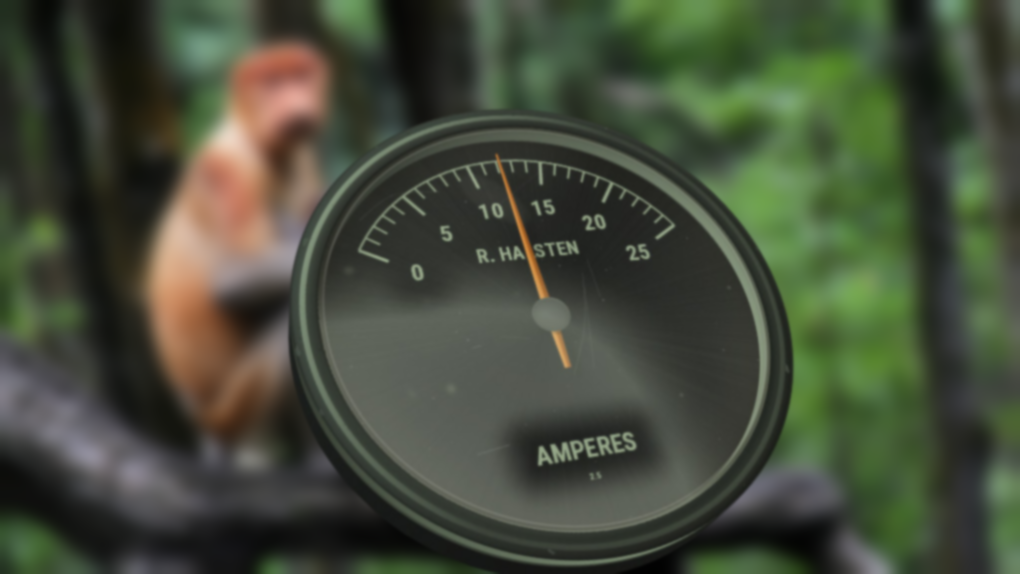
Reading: value=12 unit=A
